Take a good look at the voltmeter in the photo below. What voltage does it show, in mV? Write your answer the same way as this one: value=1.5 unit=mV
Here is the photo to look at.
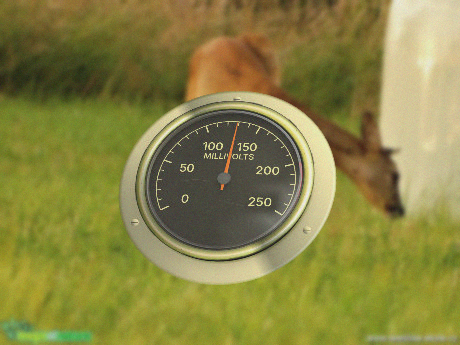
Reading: value=130 unit=mV
